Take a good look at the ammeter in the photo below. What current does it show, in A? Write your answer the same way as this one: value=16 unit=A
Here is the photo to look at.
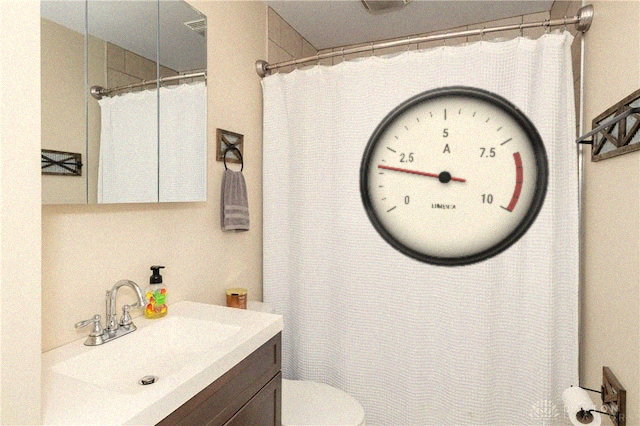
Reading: value=1.75 unit=A
